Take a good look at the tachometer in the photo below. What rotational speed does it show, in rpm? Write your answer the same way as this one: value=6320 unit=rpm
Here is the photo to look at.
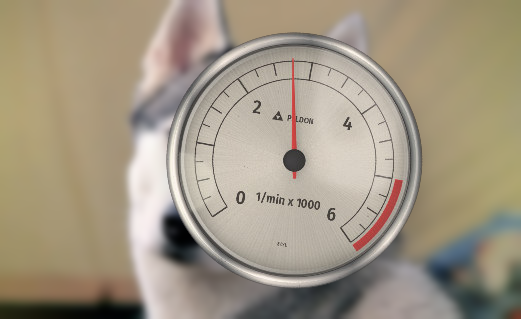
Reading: value=2750 unit=rpm
